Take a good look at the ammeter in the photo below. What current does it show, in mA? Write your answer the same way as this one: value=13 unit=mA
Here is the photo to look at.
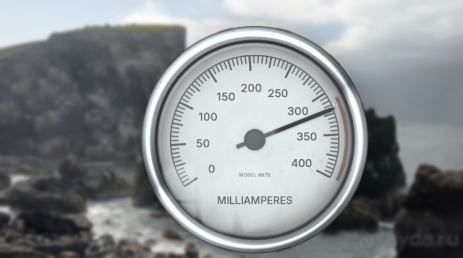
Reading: value=320 unit=mA
